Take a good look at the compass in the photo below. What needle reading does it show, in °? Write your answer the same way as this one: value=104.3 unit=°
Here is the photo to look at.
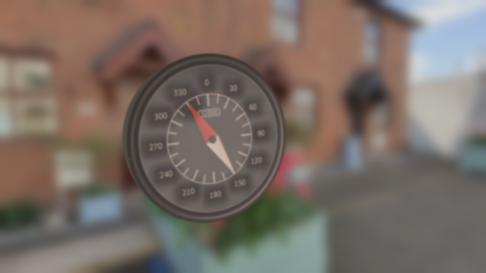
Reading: value=330 unit=°
